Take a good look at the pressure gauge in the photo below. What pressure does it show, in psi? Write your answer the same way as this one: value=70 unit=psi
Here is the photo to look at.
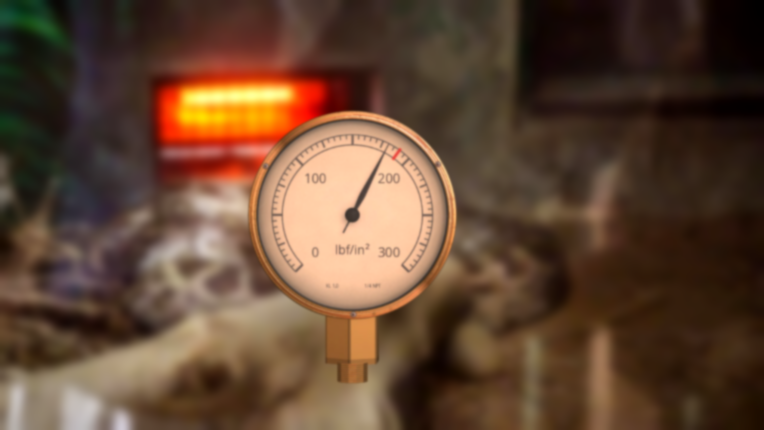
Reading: value=180 unit=psi
